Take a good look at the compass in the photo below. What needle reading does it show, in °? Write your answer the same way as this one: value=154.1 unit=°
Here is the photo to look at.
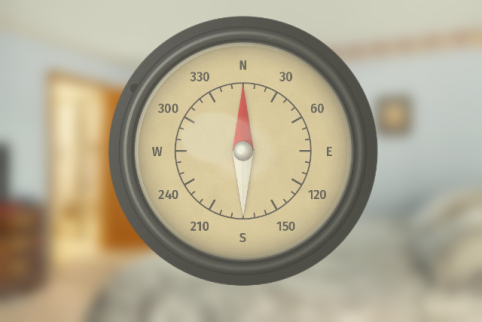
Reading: value=0 unit=°
